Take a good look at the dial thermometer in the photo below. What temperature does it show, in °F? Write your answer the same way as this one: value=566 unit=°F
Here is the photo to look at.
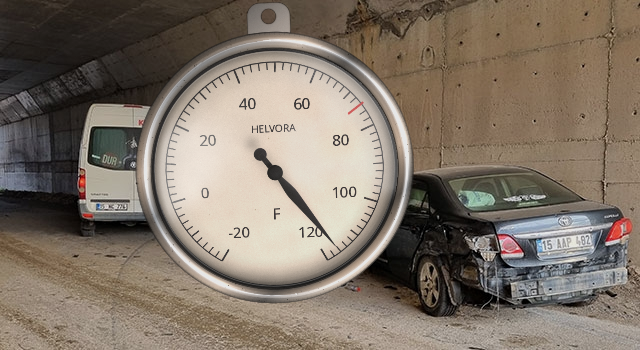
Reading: value=116 unit=°F
